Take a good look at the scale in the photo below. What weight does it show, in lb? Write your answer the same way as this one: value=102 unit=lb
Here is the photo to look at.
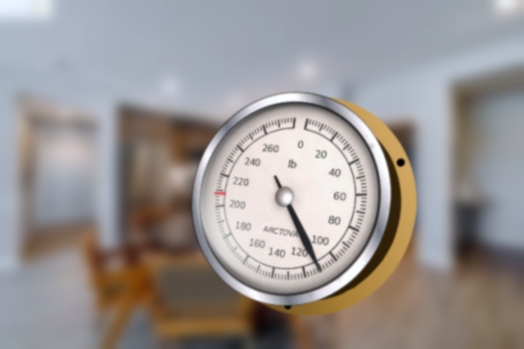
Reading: value=110 unit=lb
